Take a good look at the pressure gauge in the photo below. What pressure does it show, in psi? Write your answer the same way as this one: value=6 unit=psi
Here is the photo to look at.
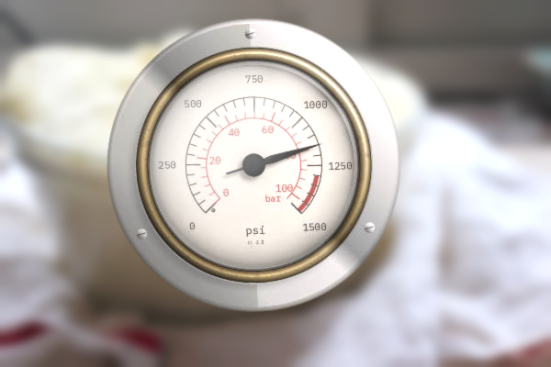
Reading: value=1150 unit=psi
